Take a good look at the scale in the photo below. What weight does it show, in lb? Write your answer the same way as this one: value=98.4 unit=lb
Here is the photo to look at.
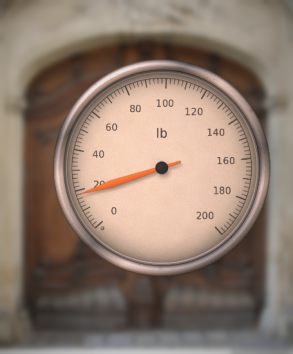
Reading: value=18 unit=lb
